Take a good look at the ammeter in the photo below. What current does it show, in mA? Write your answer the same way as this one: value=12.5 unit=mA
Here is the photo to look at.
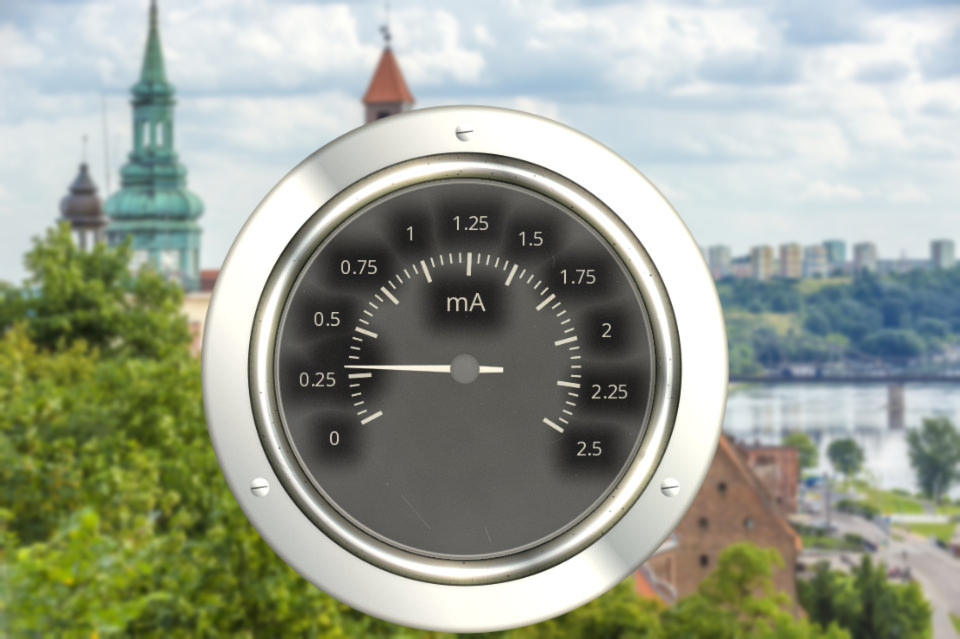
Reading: value=0.3 unit=mA
